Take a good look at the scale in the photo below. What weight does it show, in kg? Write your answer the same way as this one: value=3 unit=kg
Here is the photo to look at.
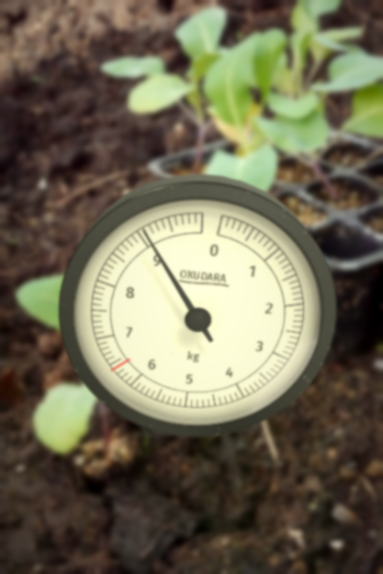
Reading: value=9.1 unit=kg
